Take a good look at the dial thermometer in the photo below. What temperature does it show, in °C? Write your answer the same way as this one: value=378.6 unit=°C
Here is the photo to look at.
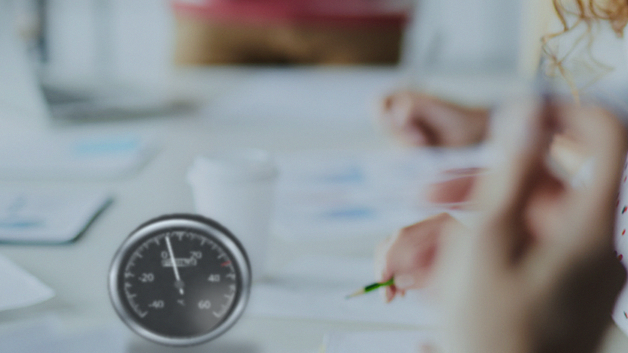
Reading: value=5 unit=°C
